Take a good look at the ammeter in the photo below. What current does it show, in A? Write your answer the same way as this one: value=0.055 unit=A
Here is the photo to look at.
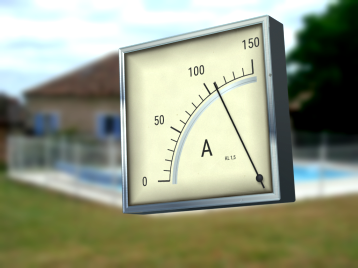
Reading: value=110 unit=A
